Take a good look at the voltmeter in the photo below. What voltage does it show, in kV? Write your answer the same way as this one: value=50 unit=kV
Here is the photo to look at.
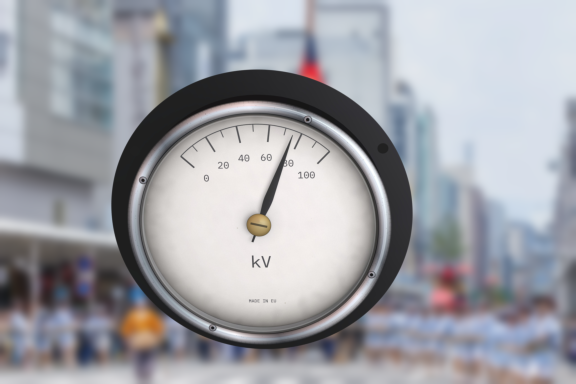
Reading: value=75 unit=kV
